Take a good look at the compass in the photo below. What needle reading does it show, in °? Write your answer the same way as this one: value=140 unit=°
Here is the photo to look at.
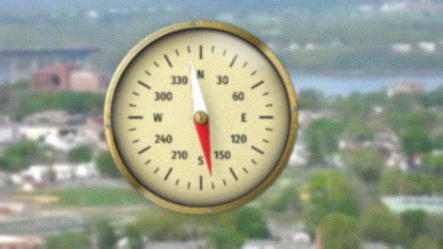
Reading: value=170 unit=°
